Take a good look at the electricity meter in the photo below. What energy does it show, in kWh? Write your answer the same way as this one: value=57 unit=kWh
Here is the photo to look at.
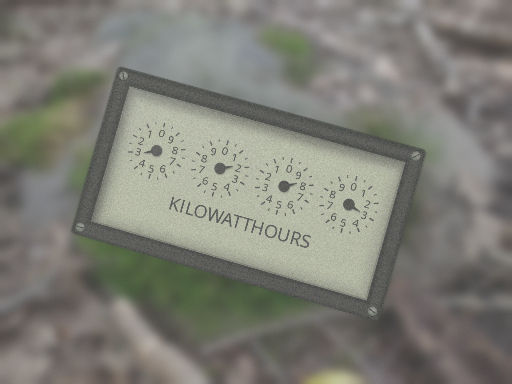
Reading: value=3183 unit=kWh
